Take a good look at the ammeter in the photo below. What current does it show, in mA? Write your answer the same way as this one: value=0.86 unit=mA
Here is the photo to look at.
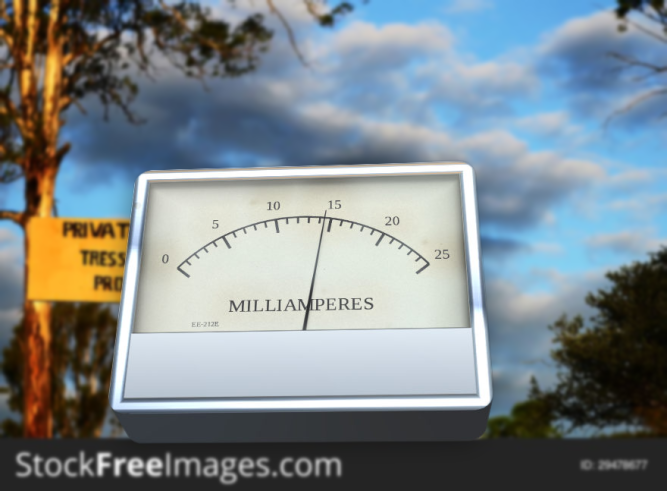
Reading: value=14.5 unit=mA
